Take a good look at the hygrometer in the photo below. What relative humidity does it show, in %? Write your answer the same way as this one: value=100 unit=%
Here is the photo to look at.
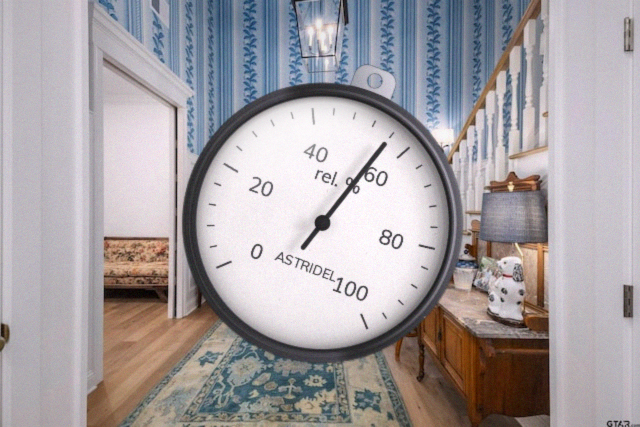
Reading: value=56 unit=%
